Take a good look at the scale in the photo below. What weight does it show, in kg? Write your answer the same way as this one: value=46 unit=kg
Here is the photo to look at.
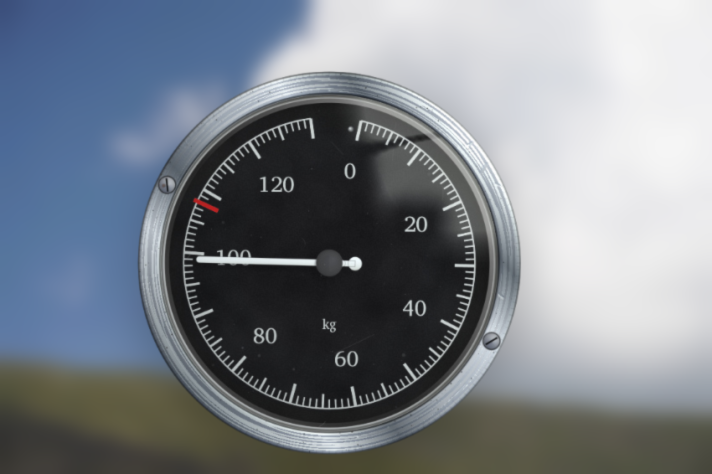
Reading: value=99 unit=kg
